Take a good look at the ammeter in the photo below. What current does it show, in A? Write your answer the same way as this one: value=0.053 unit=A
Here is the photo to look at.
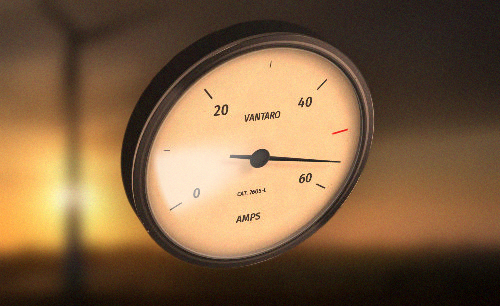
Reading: value=55 unit=A
